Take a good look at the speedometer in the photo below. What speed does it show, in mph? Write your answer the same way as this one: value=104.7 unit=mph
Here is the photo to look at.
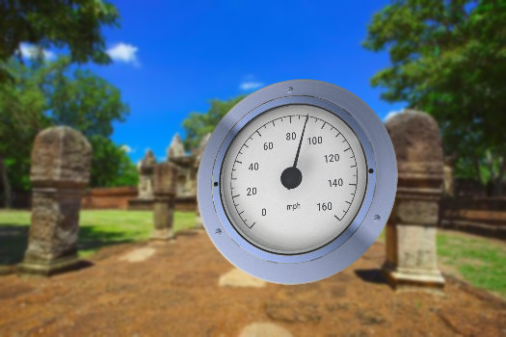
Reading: value=90 unit=mph
